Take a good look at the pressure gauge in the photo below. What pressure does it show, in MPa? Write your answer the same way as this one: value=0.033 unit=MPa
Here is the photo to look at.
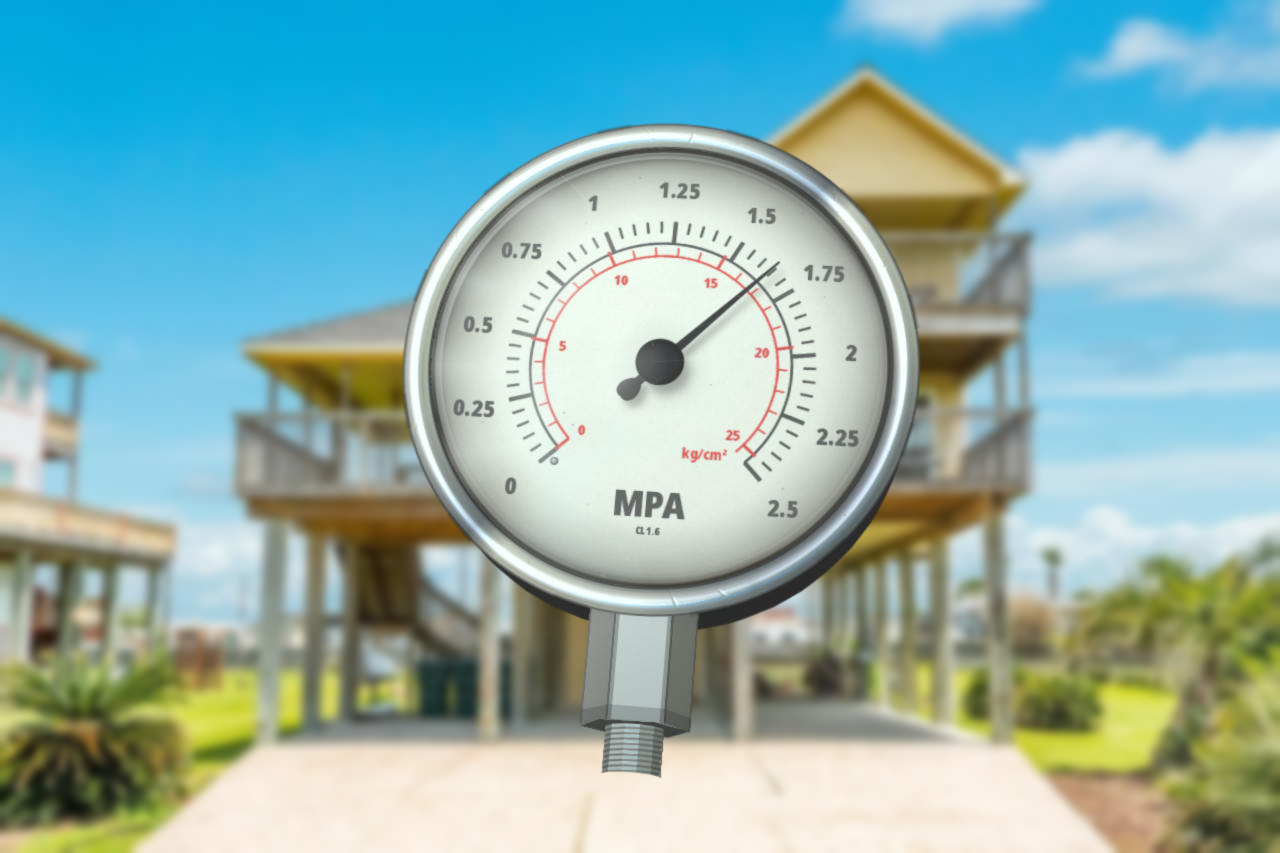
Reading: value=1.65 unit=MPa
